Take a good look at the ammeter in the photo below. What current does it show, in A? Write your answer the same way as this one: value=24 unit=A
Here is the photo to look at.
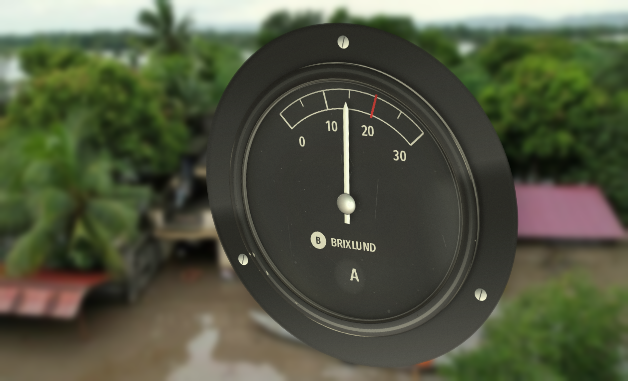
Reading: value=15 unit=A
